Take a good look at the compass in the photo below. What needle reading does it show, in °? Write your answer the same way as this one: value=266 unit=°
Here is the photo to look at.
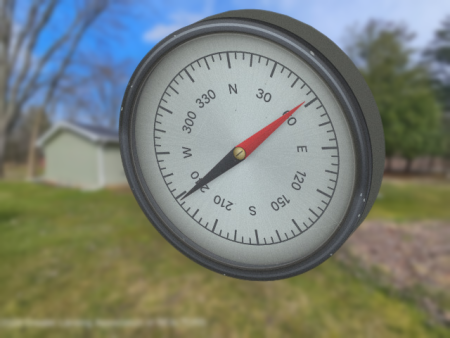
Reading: value=57.5 unit=°
